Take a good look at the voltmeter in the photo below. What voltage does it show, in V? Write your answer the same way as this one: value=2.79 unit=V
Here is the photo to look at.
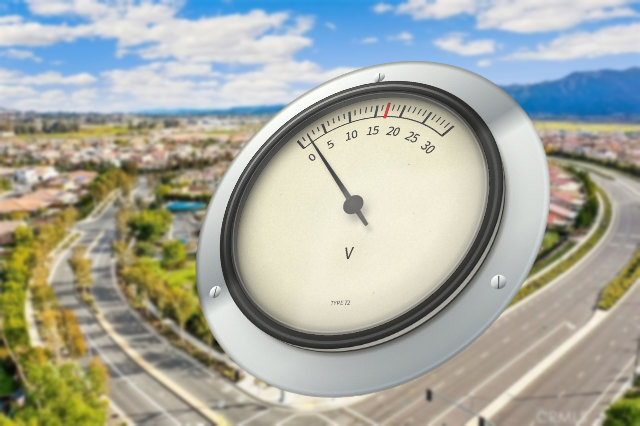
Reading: value=2 unit=V
